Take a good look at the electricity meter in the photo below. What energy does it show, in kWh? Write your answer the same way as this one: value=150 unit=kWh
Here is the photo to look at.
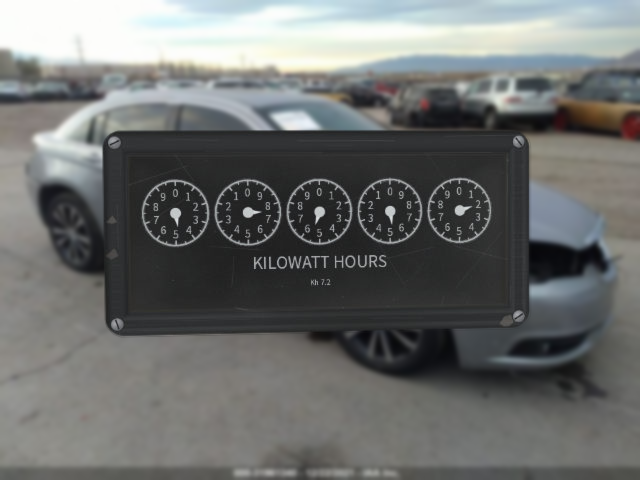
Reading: value=47552 unit=kWh
